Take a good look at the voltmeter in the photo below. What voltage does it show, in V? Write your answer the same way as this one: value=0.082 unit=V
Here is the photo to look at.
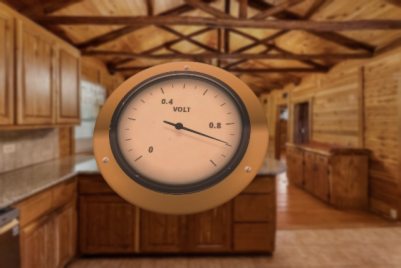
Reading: value=0.9 unit=V
